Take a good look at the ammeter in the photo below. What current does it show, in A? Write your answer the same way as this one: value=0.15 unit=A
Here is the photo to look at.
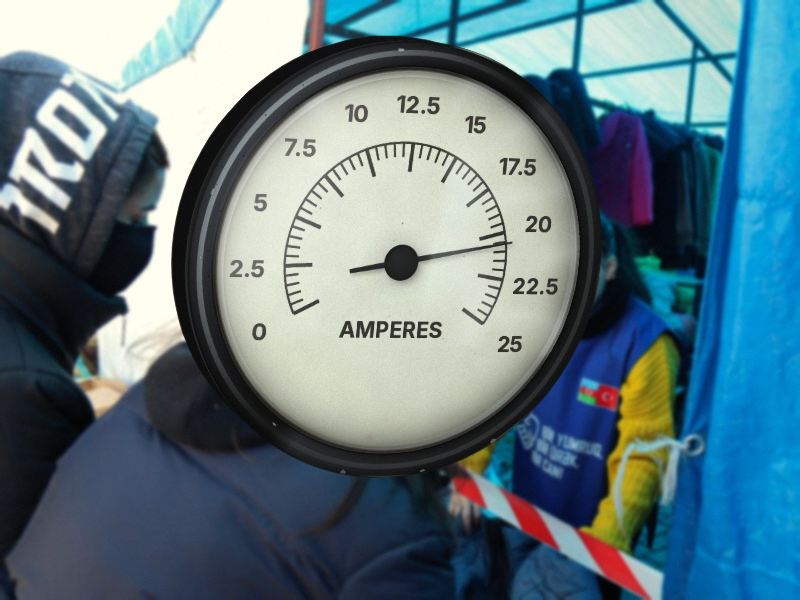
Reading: value=20.5 unit=A
